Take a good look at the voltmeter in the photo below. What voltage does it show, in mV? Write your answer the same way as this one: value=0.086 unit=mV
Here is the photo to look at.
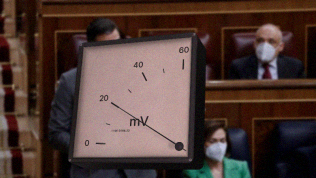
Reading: value=20 unit=mV
